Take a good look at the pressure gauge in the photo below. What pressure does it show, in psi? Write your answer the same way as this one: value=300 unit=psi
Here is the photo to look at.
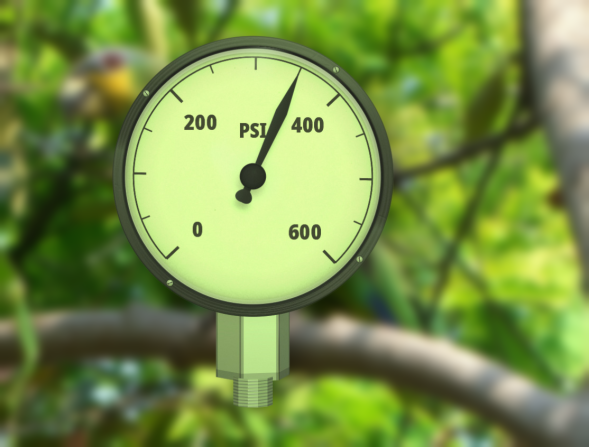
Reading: value=350 unit=psi
